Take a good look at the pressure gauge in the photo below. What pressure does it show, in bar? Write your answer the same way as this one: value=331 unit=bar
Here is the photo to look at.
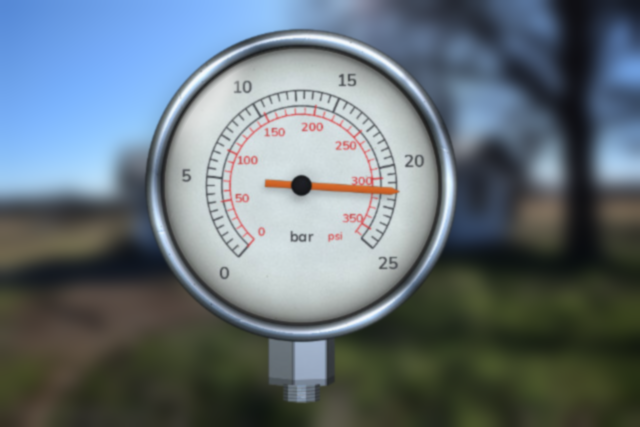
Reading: value=21.5 unit=bar
